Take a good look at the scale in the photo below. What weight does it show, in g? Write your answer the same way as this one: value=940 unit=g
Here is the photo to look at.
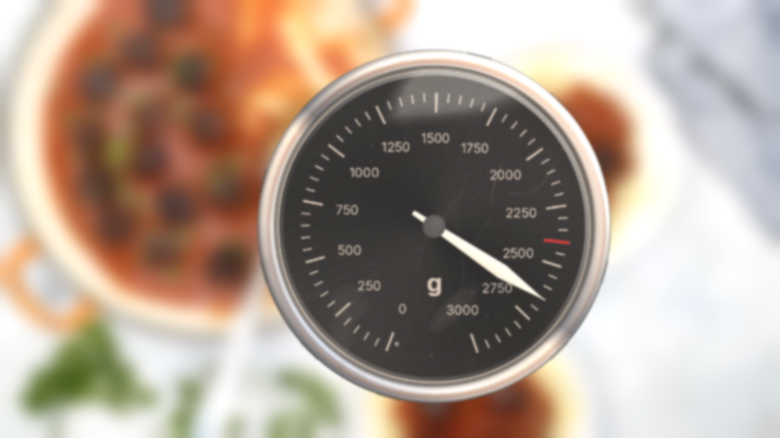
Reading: value=2650 unit=g
